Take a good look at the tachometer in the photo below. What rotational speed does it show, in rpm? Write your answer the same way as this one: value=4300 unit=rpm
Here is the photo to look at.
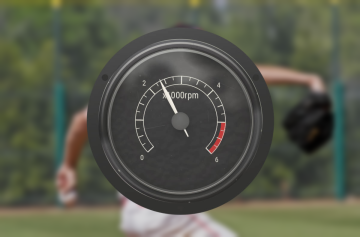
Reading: value=2375 unit=rpm
